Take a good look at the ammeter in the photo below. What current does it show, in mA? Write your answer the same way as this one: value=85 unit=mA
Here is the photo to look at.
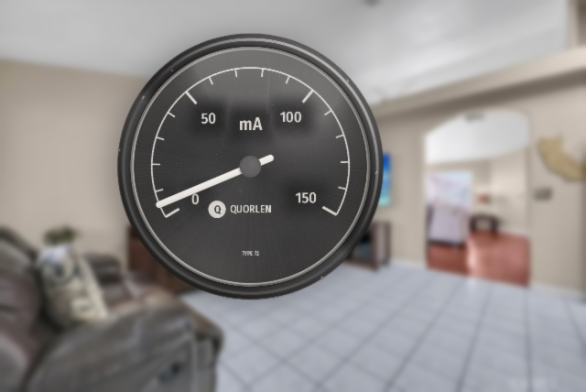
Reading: value=5 unit=mA
